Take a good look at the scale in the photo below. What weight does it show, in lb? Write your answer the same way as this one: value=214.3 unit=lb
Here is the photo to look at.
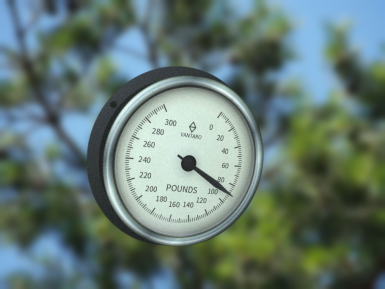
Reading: value=90 unit=lb
